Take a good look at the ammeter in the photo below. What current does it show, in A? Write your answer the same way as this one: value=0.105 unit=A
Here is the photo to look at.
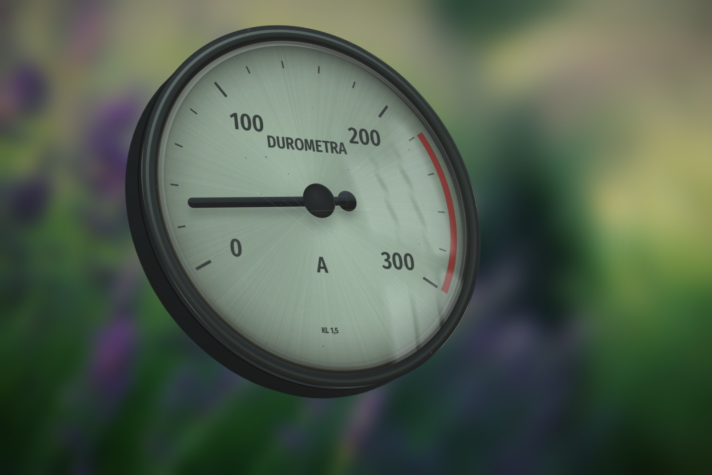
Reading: value=30 unit=A
